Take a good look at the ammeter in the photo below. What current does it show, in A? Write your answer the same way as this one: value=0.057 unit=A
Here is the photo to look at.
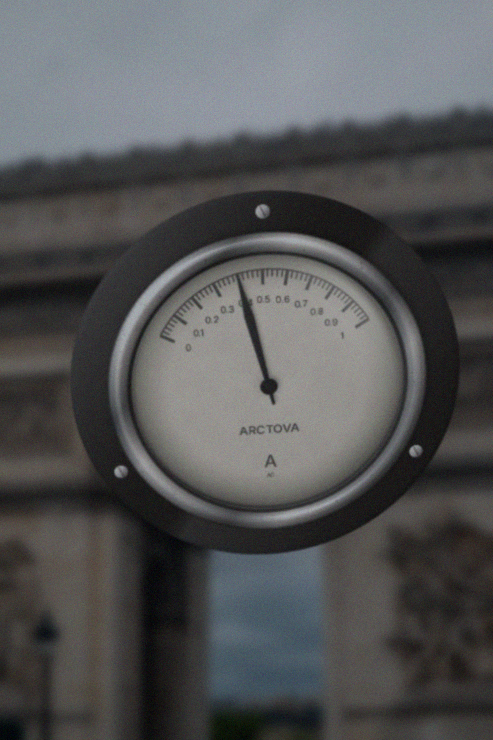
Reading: value=0.4 unit=A
